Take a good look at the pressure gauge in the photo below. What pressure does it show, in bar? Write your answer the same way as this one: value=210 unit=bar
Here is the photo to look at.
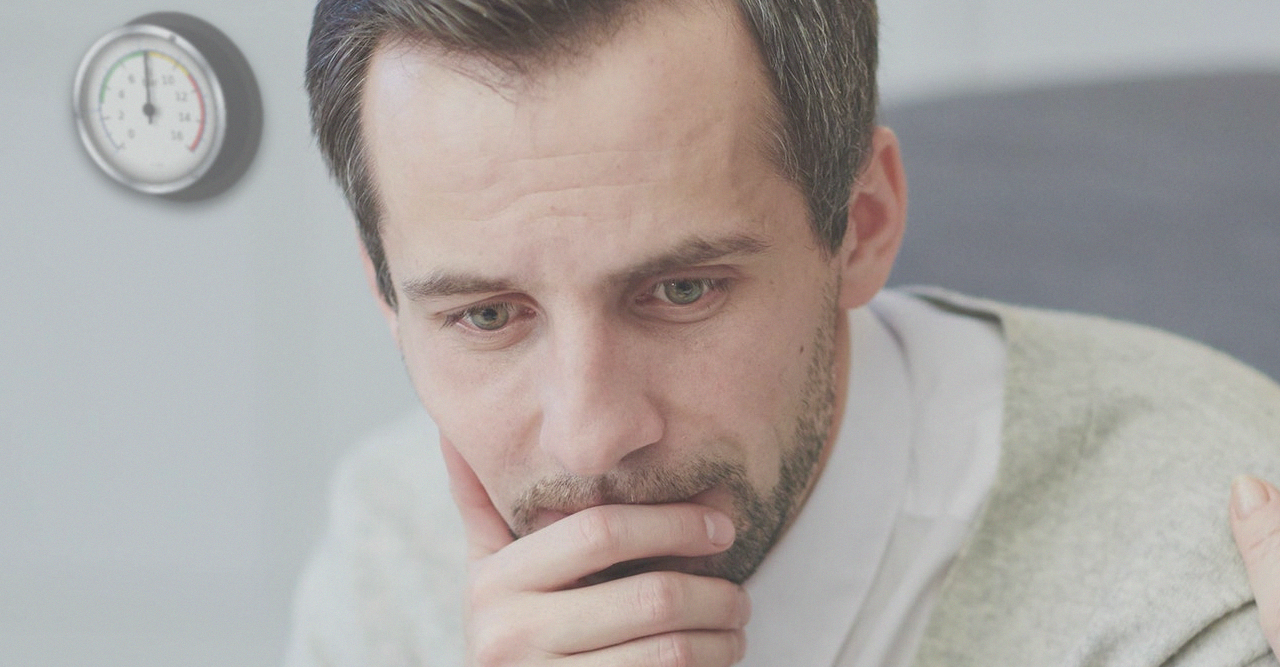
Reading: value=8 unit=bar
